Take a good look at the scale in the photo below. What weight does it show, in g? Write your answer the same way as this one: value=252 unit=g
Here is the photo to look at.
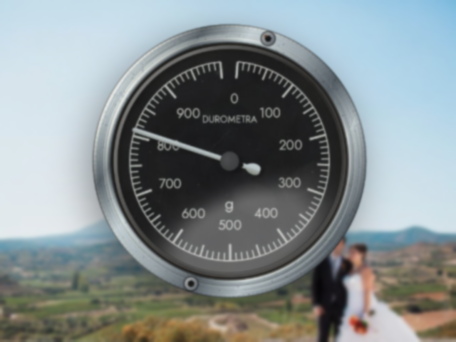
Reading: value=810 unit=g
